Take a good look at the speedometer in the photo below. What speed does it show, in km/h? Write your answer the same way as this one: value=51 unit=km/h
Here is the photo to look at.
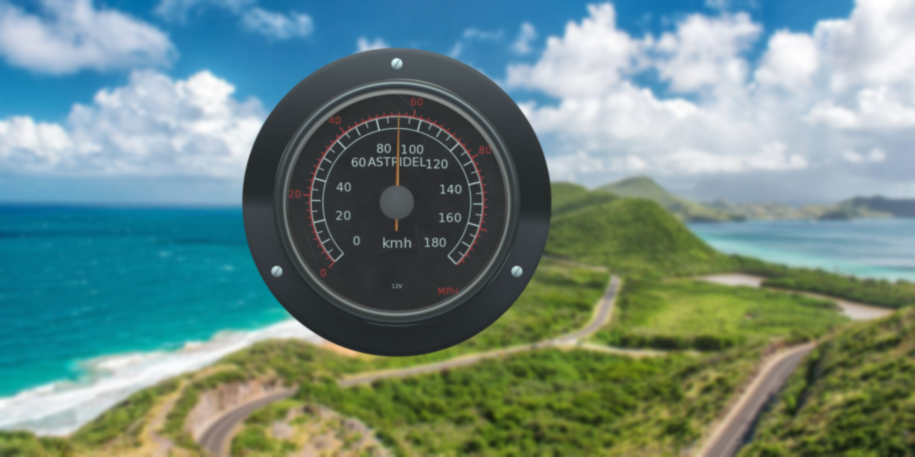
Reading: value=90 unit=km/h
